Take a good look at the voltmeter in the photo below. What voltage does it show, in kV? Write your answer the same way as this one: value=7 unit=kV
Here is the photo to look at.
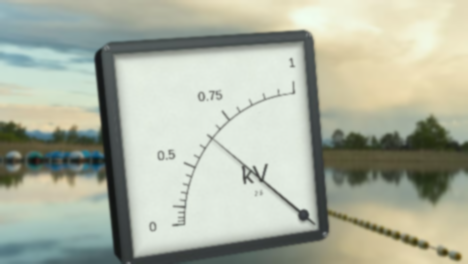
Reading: value=0.65 unit=kV
